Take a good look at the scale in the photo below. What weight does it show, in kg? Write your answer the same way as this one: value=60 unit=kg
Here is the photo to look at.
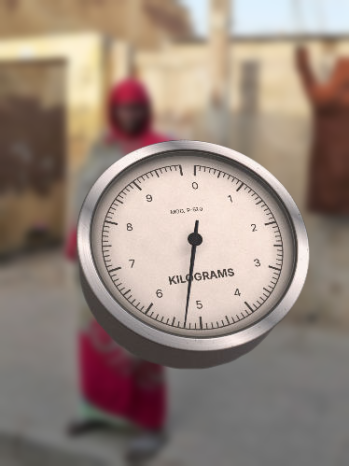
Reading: value=5.3 unit=kg
